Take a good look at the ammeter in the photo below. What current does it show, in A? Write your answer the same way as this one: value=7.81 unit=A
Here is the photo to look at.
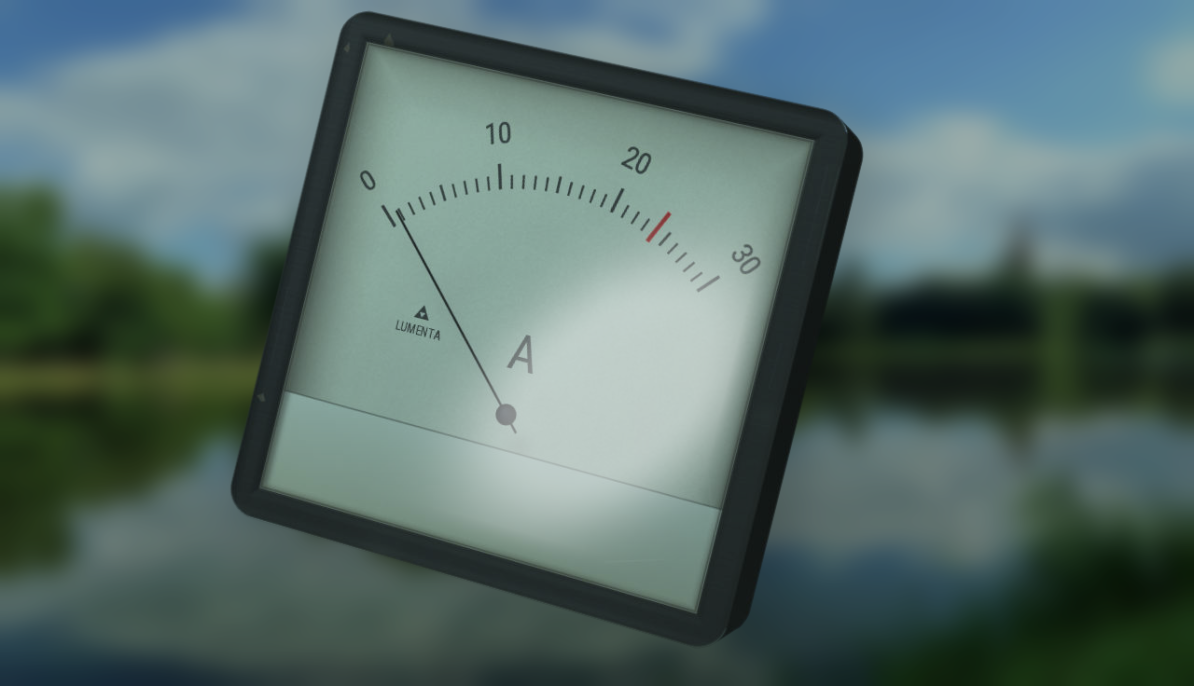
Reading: value=1 unit=A
